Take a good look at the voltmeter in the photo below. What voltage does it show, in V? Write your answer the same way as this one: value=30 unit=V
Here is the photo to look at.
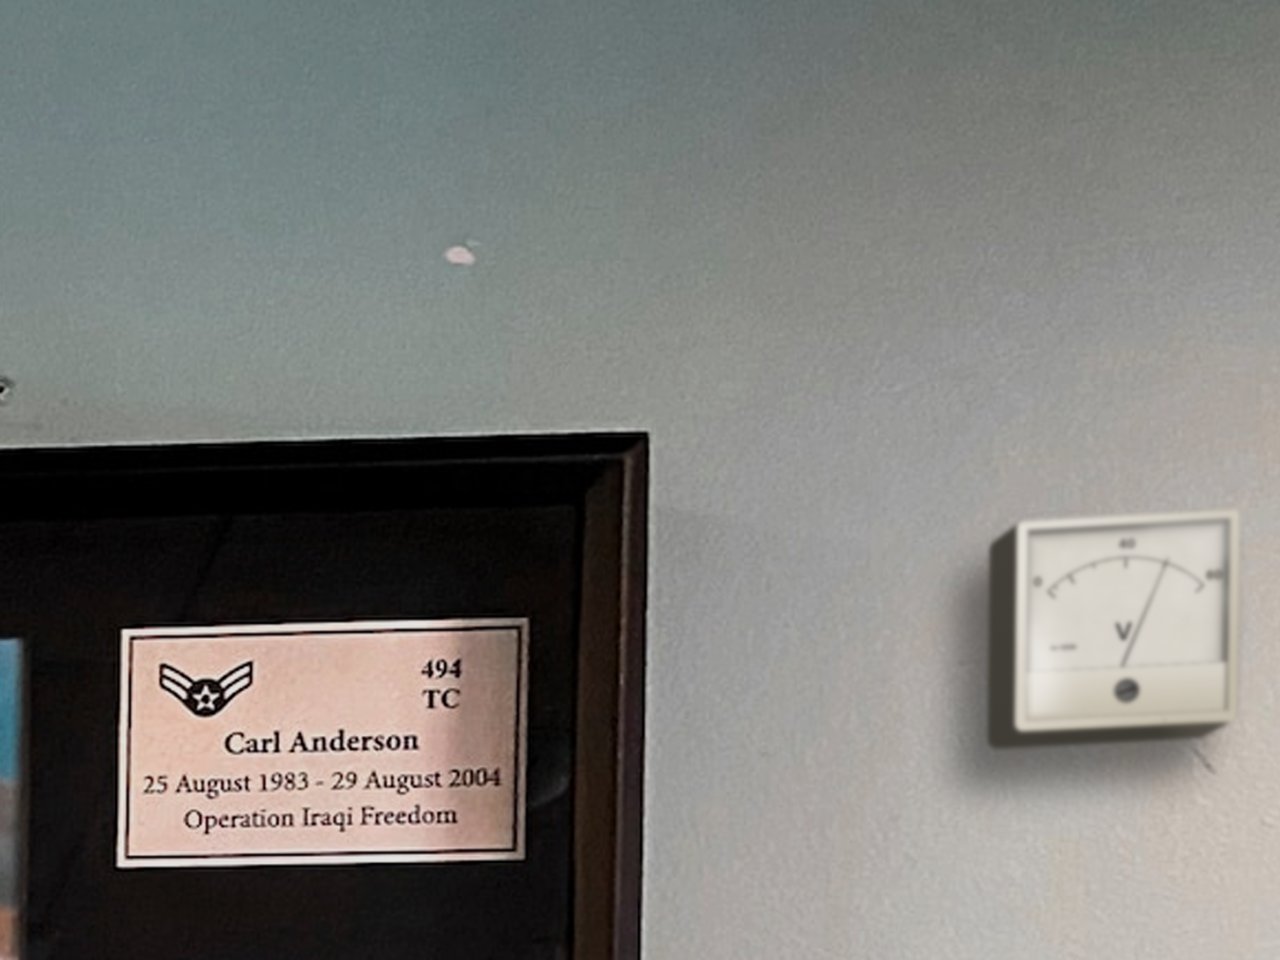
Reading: value=50 unit=V
